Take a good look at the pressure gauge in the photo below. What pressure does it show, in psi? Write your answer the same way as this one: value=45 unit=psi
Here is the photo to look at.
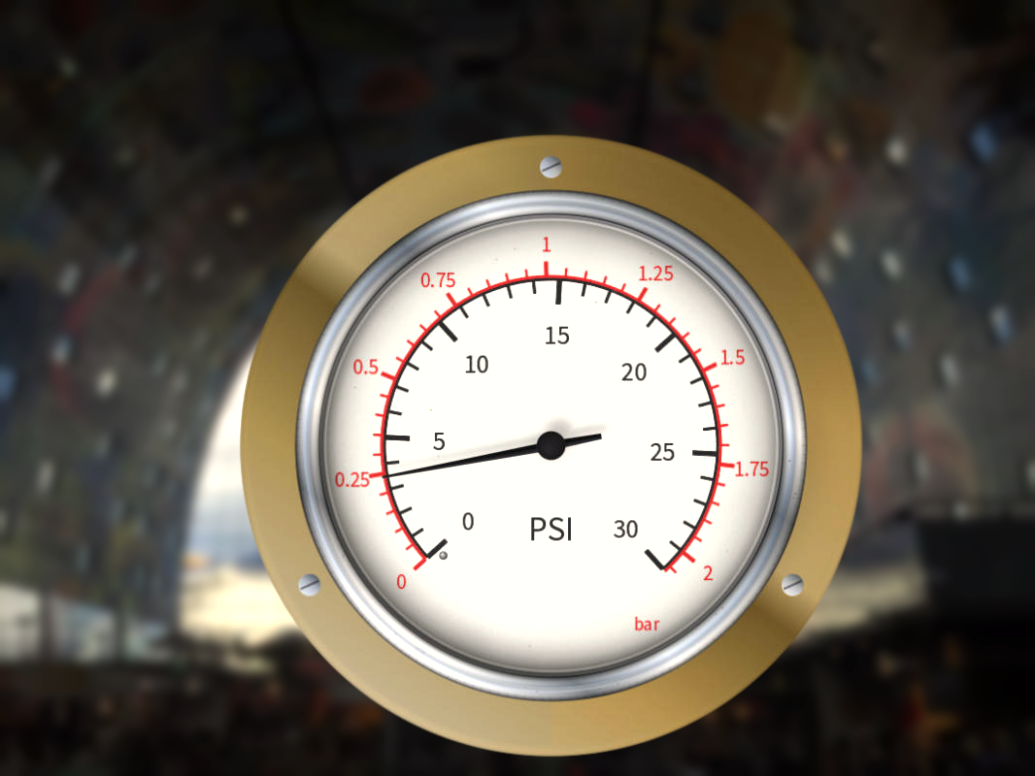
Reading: value=3.5 unit=psi
